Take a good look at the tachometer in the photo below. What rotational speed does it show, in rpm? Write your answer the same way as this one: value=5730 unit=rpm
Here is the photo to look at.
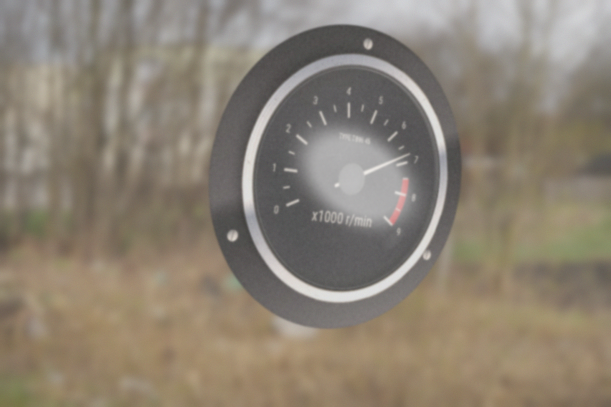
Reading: value=6750 unit=rpm
